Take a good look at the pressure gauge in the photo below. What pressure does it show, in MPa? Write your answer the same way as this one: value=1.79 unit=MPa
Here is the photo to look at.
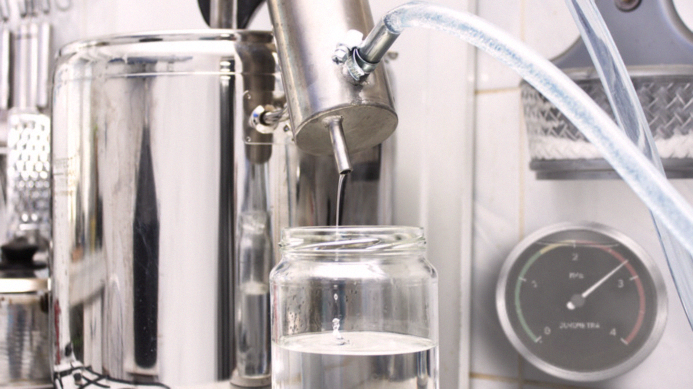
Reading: value=2.75 unit=MPa
